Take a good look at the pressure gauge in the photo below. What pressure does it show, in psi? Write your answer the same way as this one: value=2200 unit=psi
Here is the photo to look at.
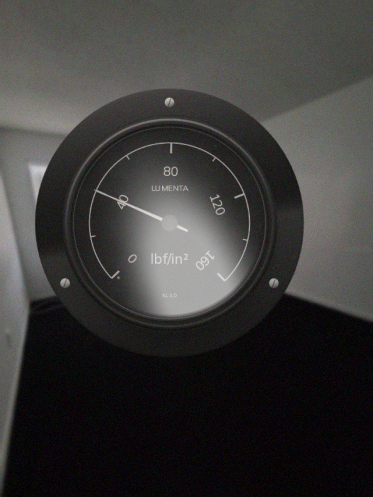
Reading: value=40 unit=psi
